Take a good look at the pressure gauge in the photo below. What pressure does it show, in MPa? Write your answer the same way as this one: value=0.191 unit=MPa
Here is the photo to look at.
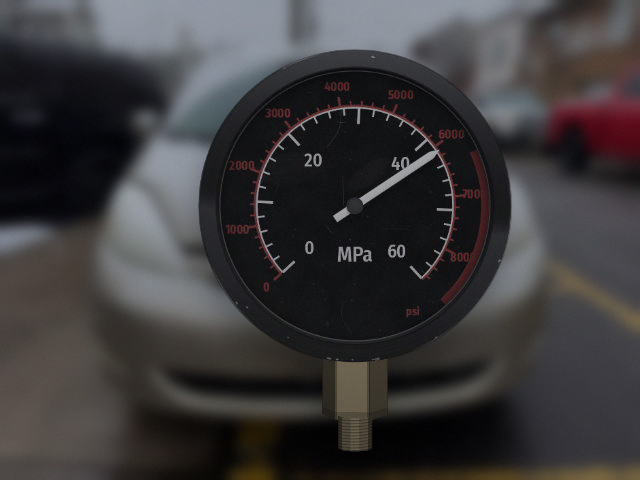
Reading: value=42 unit=MPa
